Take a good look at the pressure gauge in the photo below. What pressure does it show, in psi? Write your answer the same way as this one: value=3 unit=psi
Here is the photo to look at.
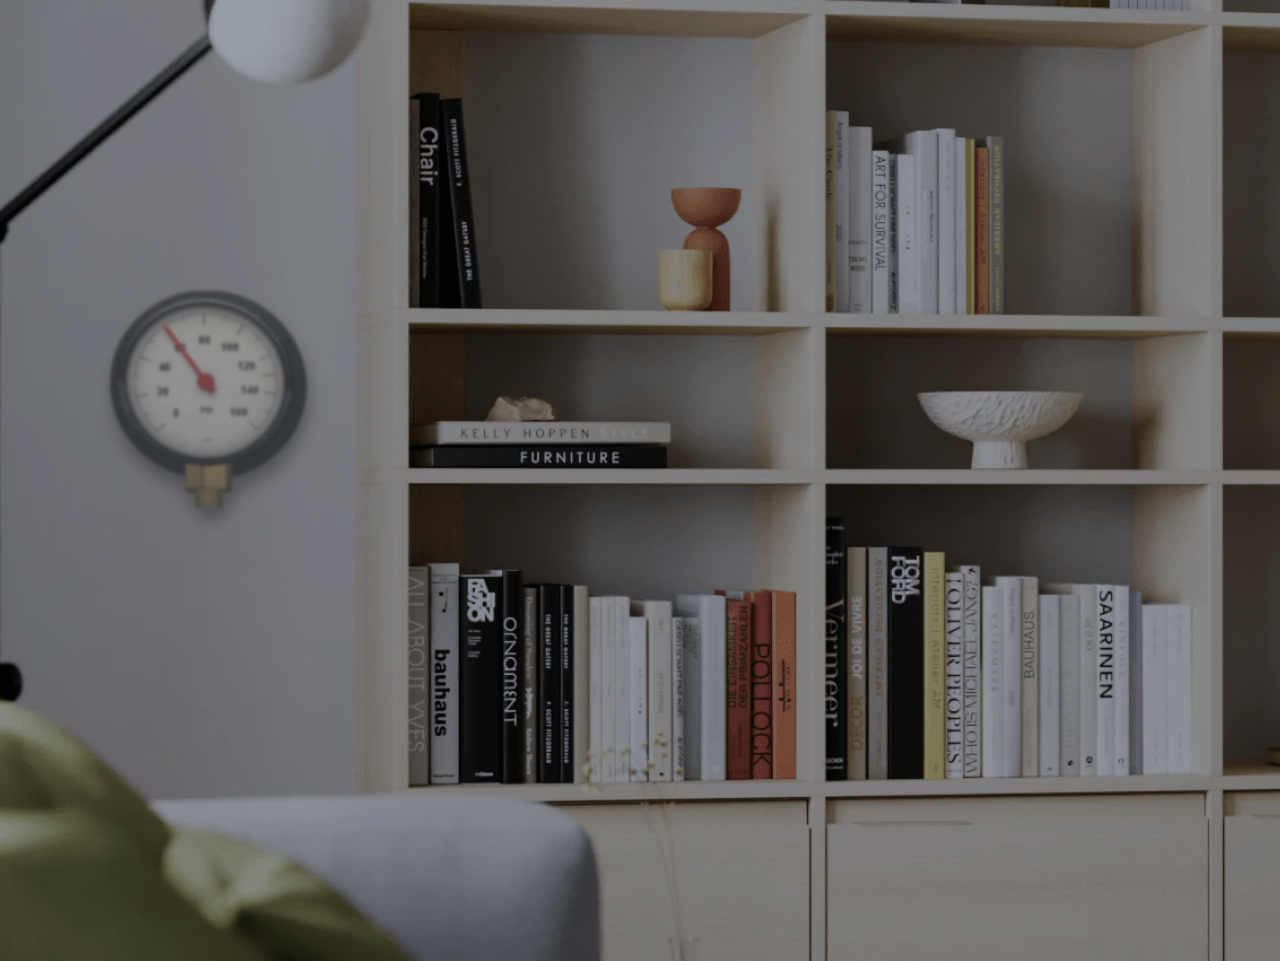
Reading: value=60 unit=psi
